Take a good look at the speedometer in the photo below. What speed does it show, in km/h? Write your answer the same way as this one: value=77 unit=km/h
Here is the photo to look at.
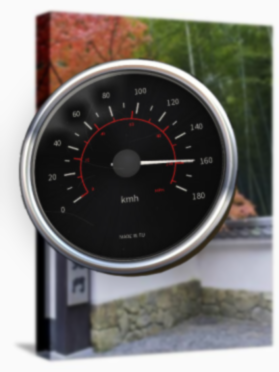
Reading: value=160 unit=km/h
